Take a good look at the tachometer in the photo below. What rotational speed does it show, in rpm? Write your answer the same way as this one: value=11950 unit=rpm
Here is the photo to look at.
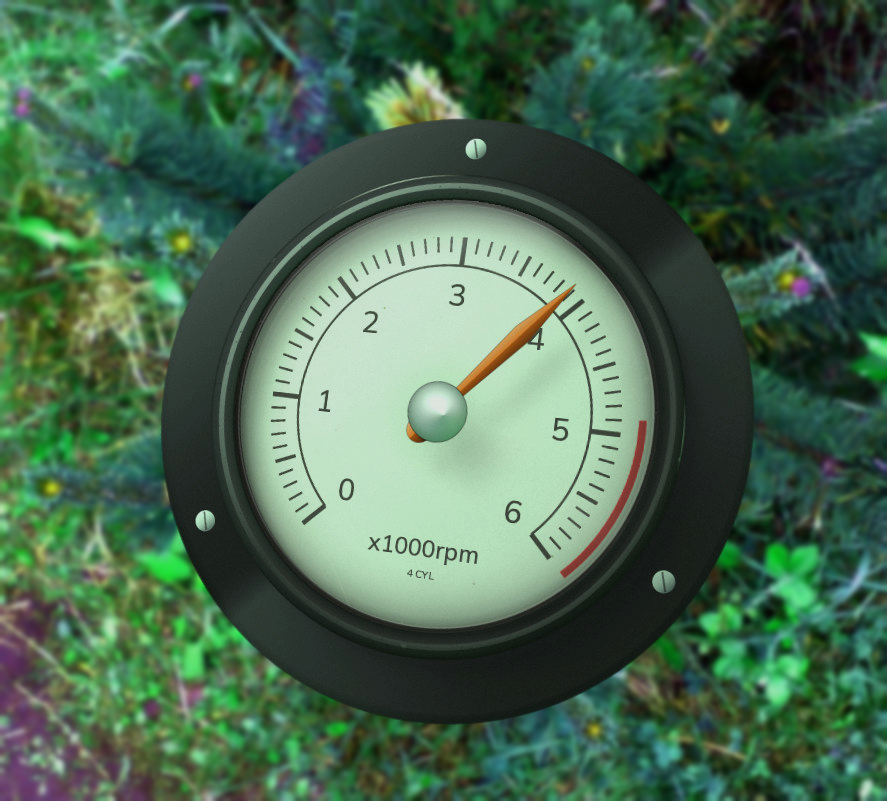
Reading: value=3900 unit=rpm
